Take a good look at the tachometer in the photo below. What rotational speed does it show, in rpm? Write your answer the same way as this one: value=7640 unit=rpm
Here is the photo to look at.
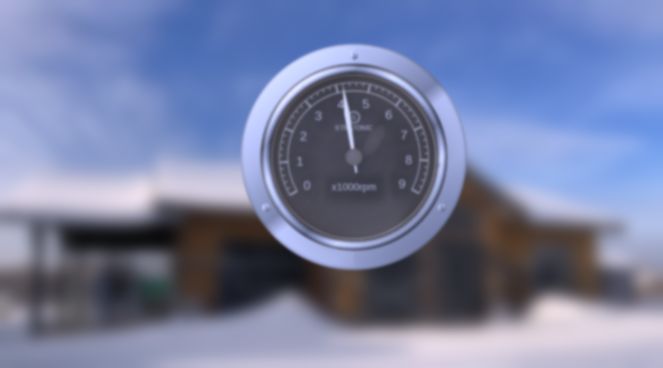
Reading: value=4200 unit=rpm
